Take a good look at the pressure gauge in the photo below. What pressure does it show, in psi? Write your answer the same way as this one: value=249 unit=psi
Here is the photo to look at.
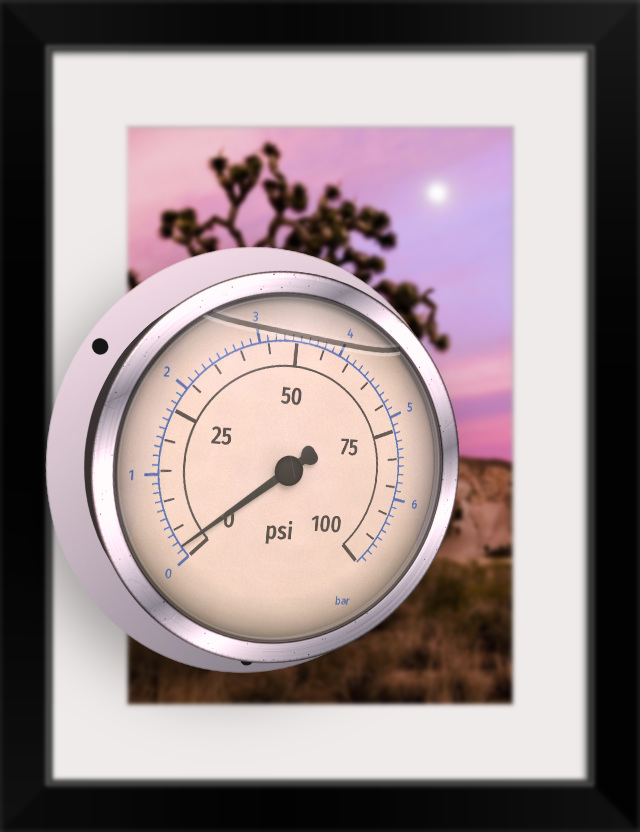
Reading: value=2.5 unit=psi
